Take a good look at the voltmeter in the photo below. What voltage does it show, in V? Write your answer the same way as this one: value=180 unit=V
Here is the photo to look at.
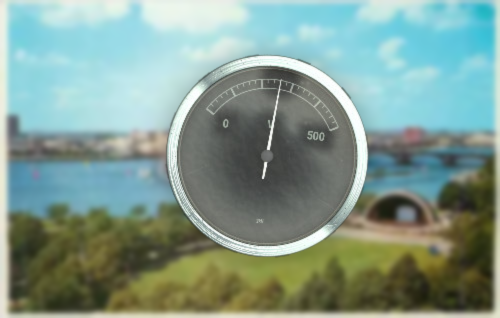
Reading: value=260 unit=V
